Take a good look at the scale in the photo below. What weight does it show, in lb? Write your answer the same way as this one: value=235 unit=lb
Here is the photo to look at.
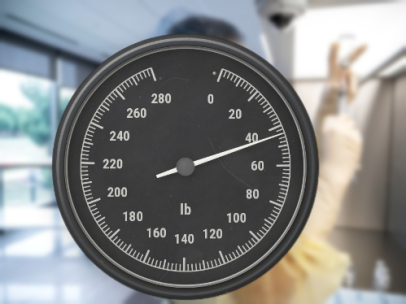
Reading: value=44 unit=lb
